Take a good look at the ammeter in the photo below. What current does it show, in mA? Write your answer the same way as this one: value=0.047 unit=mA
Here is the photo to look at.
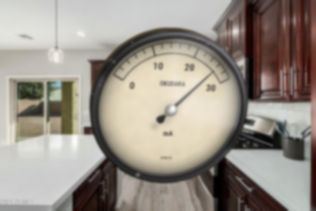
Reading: value=26 unit=mA
